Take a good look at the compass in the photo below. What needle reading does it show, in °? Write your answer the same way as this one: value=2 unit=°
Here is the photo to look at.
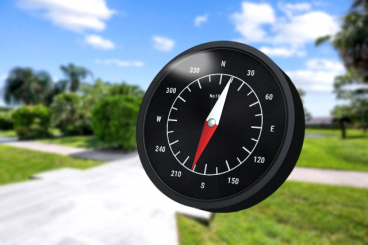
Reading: value=195 unit=°
